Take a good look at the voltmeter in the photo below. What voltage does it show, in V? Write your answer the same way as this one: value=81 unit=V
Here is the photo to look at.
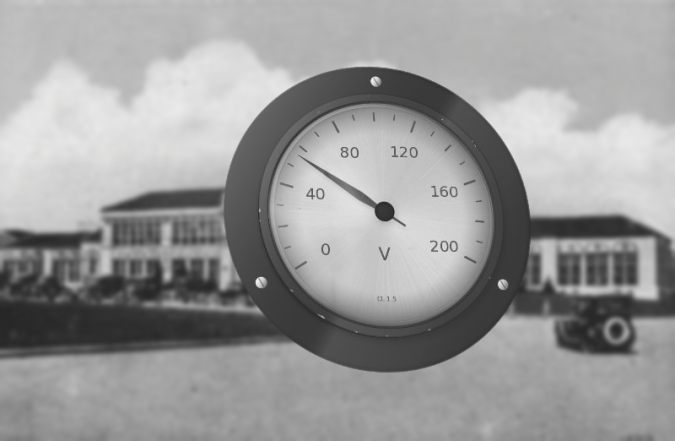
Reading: value=55 unit=V
